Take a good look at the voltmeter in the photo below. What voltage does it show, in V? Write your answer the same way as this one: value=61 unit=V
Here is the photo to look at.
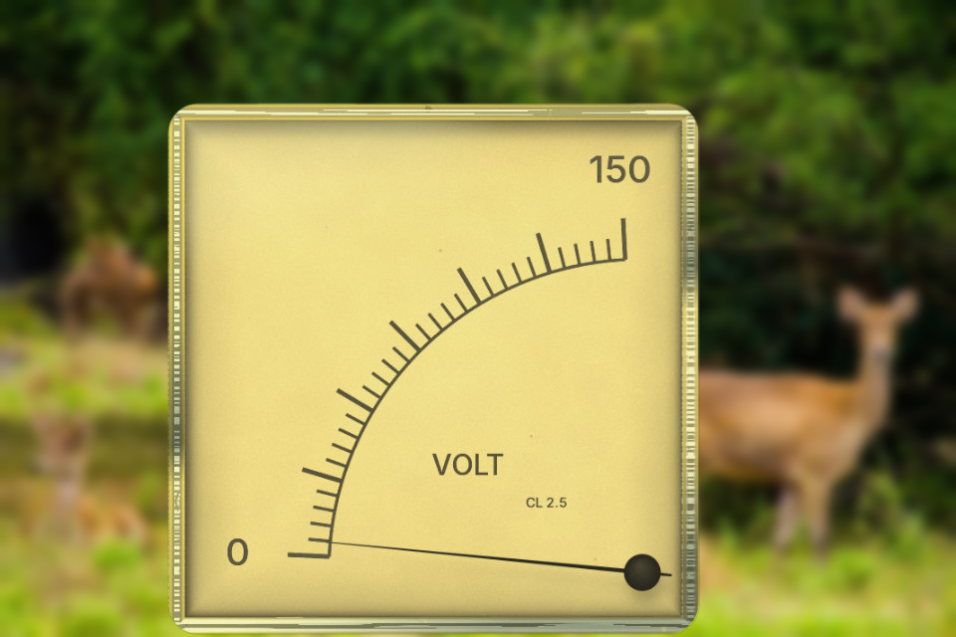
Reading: value=5 unit=V
